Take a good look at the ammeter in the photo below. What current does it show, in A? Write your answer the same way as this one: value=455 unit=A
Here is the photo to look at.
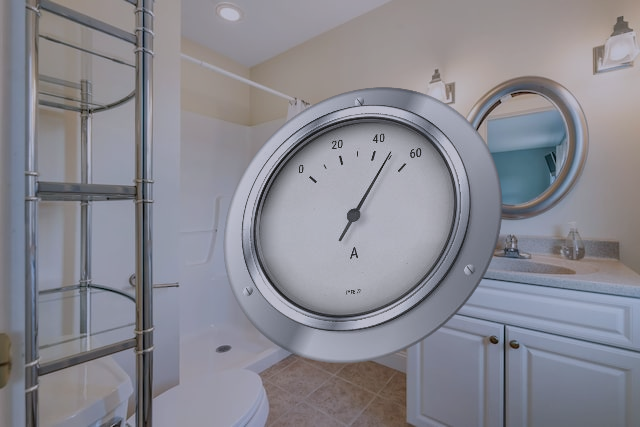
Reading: value=50 unit=A
